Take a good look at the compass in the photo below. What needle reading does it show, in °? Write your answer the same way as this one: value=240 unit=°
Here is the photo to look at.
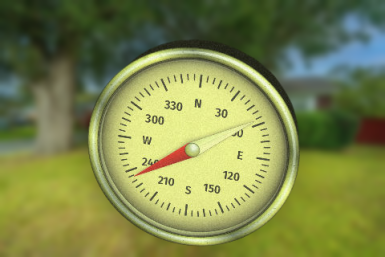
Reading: value=235 unit=°
